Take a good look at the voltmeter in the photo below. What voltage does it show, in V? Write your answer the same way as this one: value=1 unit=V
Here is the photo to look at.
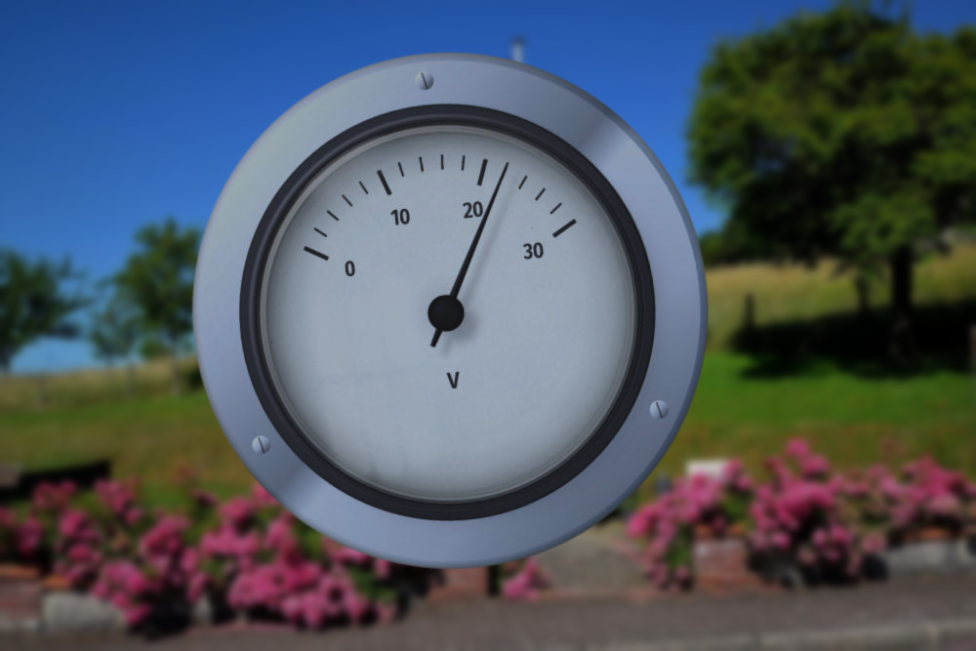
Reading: value=22 unit=V
